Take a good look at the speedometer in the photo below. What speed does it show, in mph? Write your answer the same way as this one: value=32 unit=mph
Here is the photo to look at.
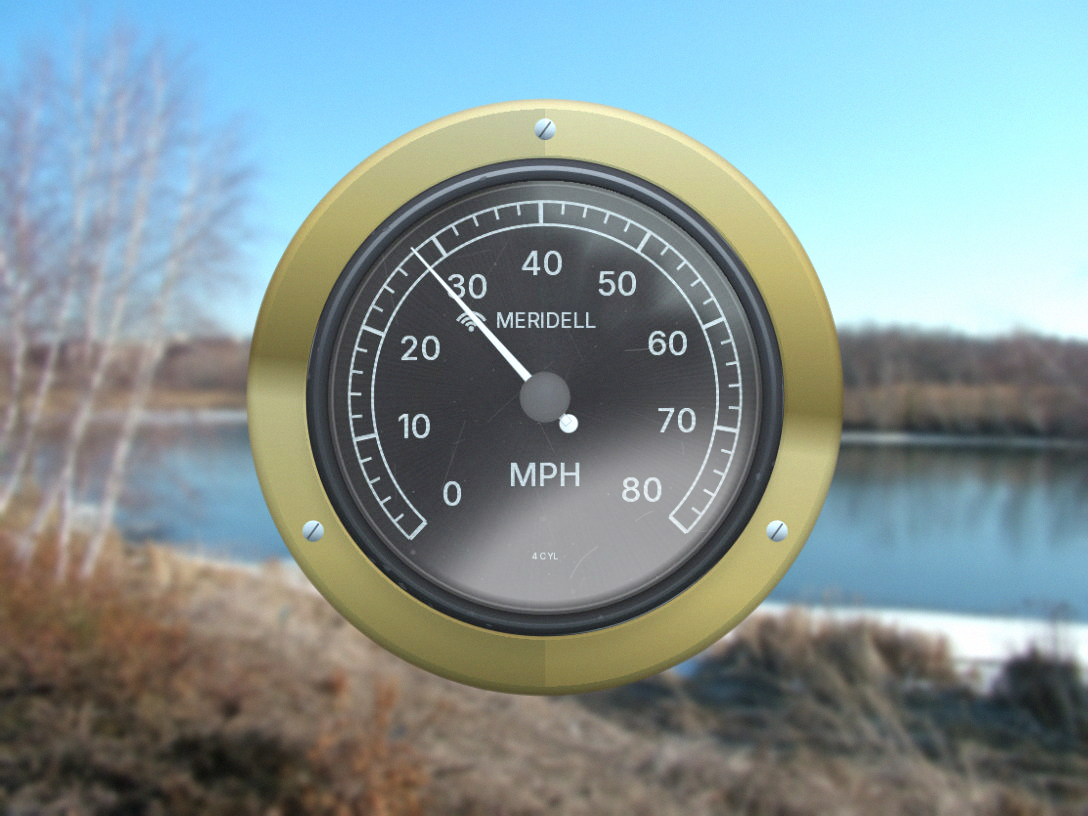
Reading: value=28 unit=mph
